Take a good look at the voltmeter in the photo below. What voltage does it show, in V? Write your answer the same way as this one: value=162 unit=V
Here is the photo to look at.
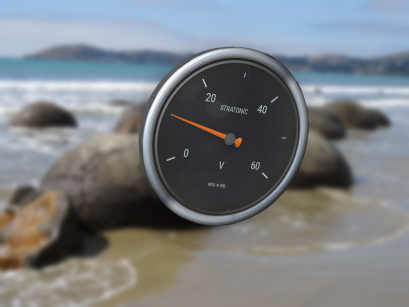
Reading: value=10 unit=V
